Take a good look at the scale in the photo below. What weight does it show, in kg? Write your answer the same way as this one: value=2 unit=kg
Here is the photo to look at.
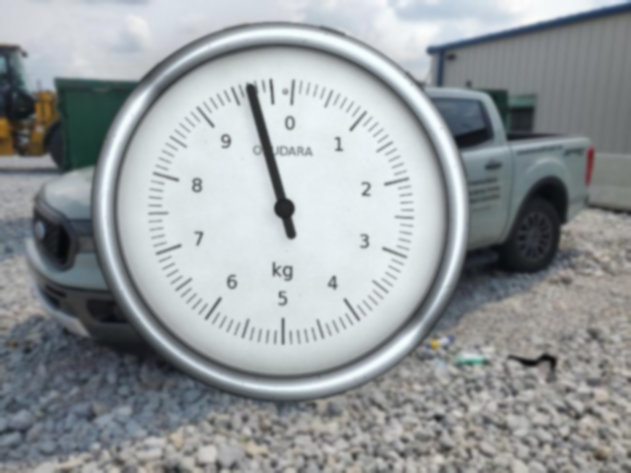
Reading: value=9.7 unit=kg
